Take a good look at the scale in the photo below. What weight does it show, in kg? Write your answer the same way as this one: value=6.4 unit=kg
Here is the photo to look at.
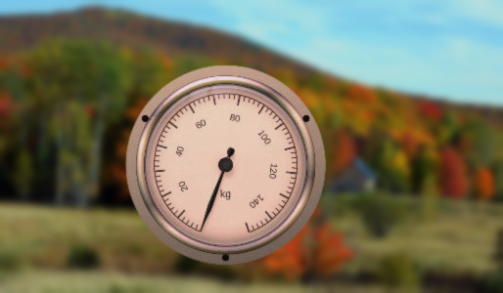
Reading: value=0 unit=kg
